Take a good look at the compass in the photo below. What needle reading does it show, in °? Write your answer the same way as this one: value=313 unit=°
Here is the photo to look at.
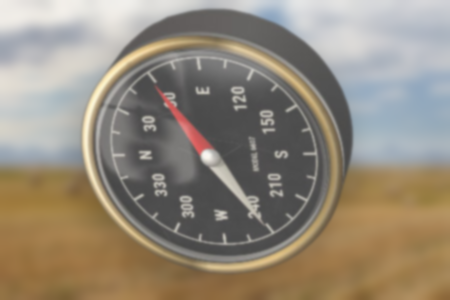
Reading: value=60 unit=°
